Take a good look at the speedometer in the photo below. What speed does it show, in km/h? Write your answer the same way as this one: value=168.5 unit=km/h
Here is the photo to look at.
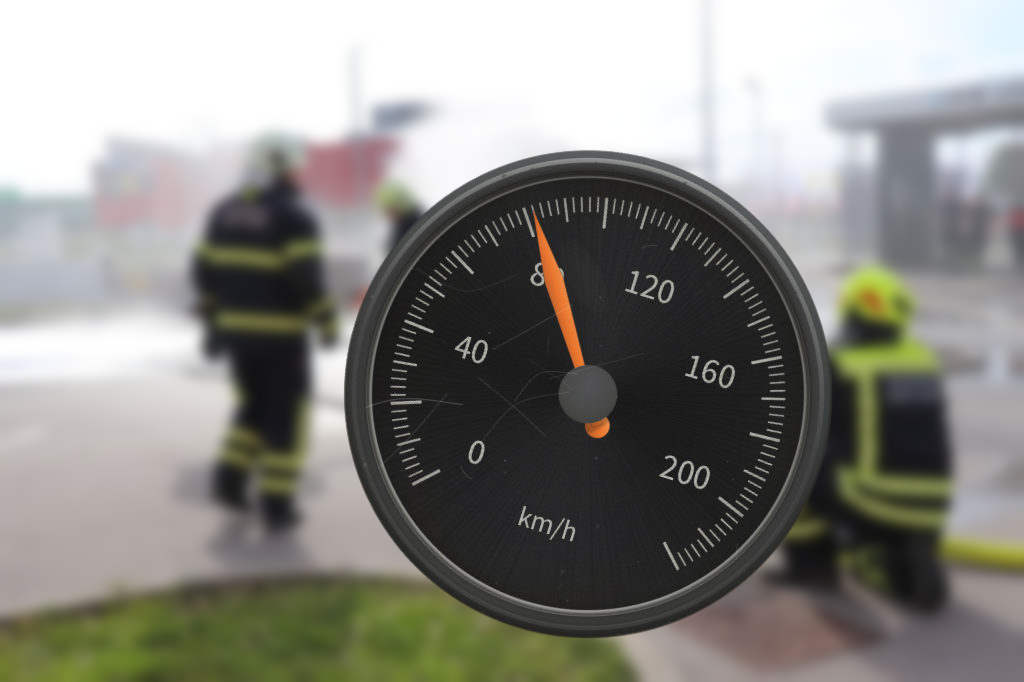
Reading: value=82 unit=km/h
